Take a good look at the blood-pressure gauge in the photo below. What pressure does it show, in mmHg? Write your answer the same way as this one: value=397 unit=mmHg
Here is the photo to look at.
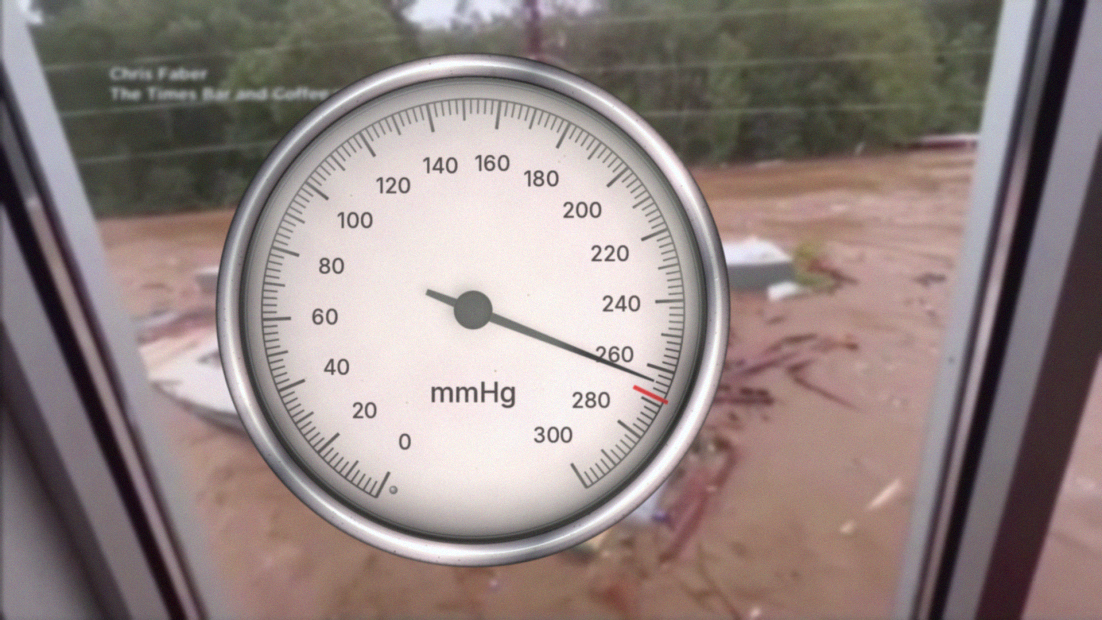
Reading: value=264 unit=mmHg
